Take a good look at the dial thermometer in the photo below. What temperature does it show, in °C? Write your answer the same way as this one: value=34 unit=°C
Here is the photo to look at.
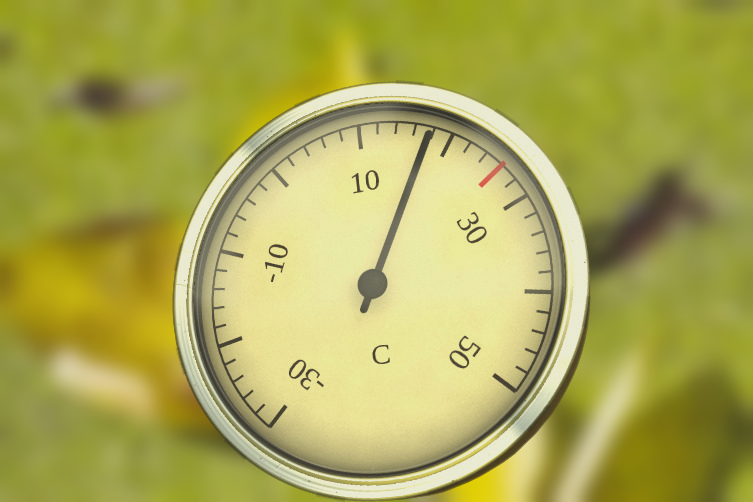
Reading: value=18 unit=°C
